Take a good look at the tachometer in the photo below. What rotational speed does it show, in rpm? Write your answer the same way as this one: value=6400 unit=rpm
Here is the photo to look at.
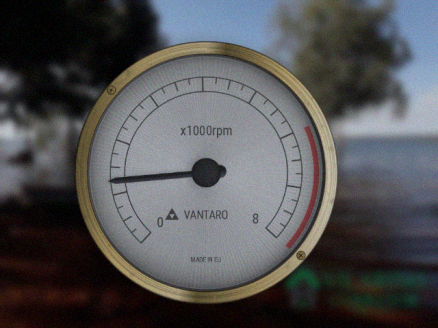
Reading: value=1250 unit=rpm
